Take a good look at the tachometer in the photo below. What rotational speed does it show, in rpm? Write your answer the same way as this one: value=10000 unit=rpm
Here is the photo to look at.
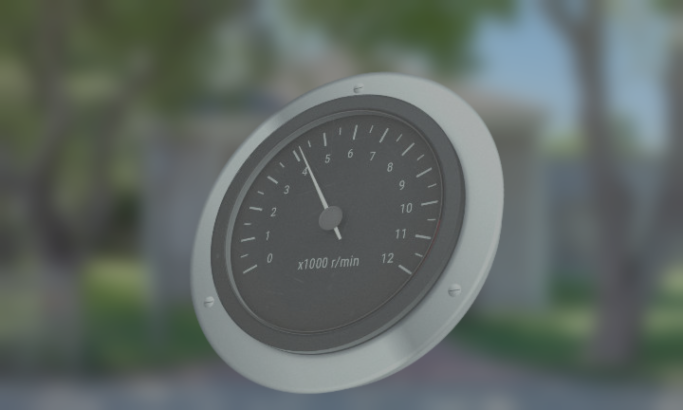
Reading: value=4250 unit=rpm
